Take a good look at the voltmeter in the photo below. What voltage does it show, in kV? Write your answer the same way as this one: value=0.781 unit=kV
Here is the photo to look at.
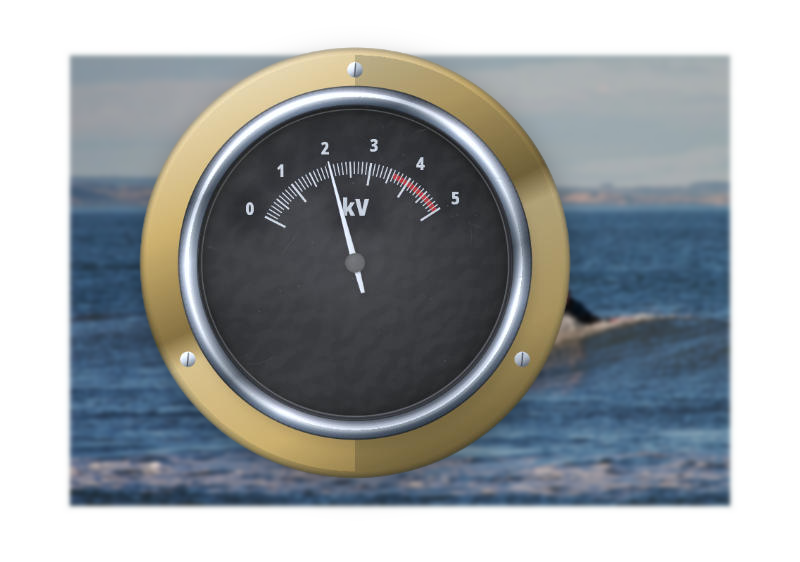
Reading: value=2 unit=kV
